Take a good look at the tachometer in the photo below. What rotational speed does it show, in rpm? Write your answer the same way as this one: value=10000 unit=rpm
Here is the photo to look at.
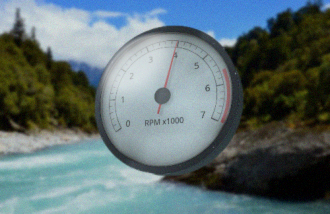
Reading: value=4000 unit=rpm
